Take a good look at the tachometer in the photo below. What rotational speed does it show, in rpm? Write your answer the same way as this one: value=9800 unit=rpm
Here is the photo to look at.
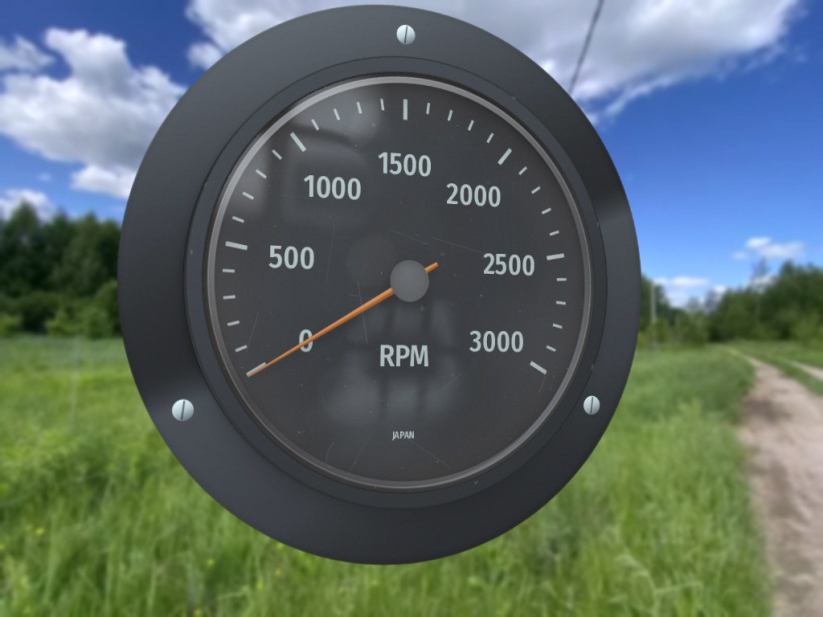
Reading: value=0 unit=rpm
